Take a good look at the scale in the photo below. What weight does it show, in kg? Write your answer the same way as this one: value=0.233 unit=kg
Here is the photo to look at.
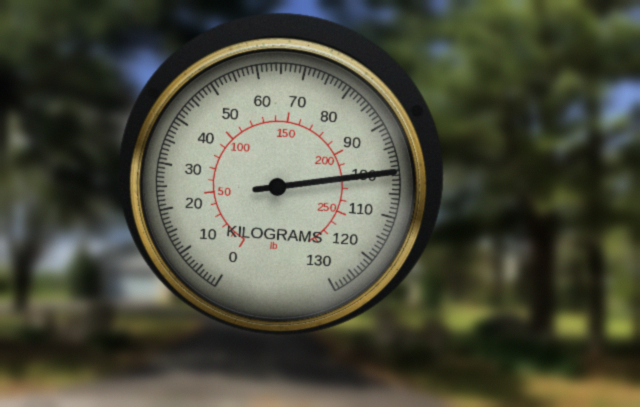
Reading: value=100 unit=kg
